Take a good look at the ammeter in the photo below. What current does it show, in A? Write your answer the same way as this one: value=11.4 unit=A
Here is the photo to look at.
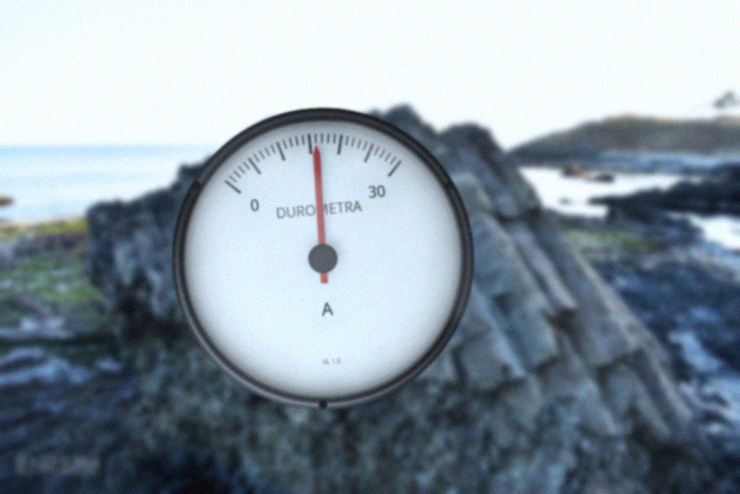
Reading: value=16 unit=A
